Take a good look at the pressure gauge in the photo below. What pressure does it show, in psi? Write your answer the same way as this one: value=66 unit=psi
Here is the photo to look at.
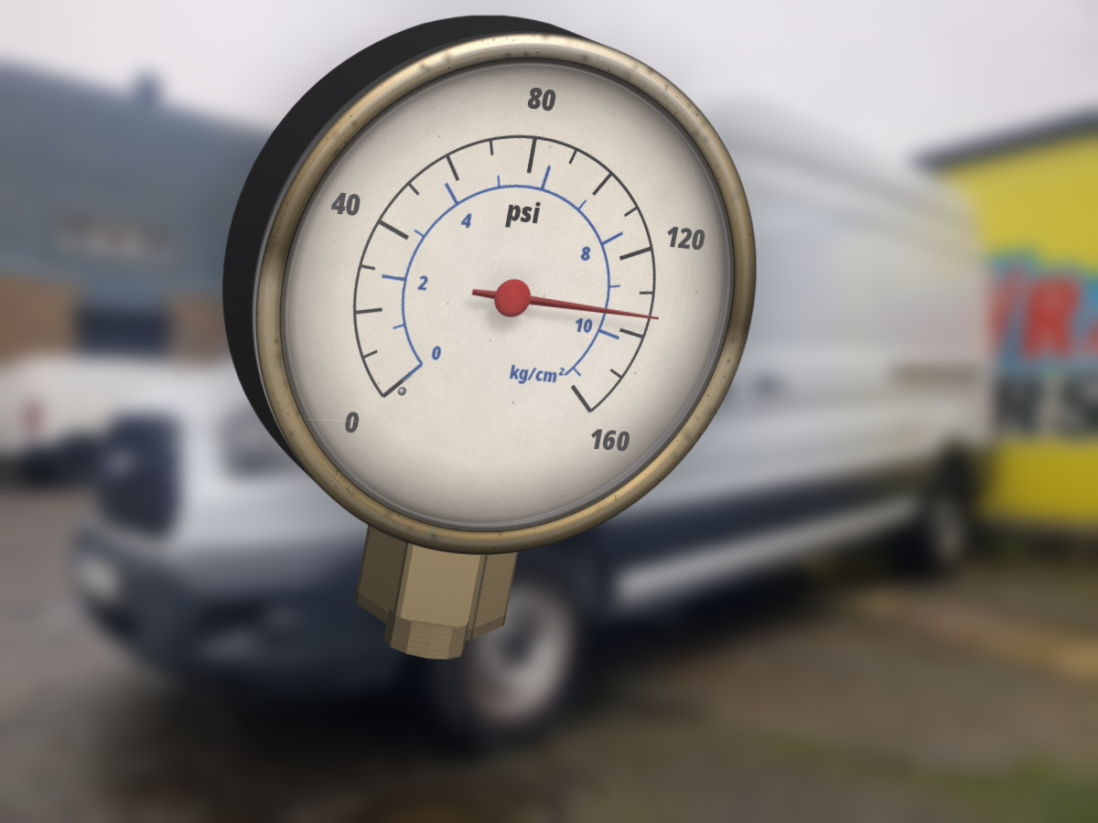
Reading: value=135 unit=psi
